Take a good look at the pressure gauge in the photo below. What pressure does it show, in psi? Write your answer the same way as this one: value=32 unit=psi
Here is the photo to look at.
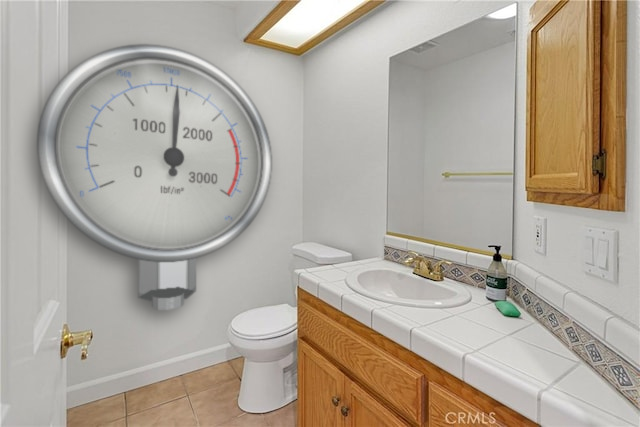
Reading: value=1500 unit=psi
